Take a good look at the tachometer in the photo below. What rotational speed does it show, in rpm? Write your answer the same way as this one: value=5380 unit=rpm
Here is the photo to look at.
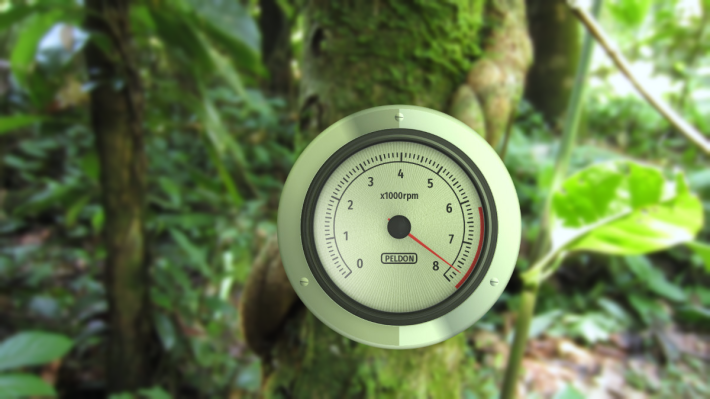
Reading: value=7700 unit=rpm
